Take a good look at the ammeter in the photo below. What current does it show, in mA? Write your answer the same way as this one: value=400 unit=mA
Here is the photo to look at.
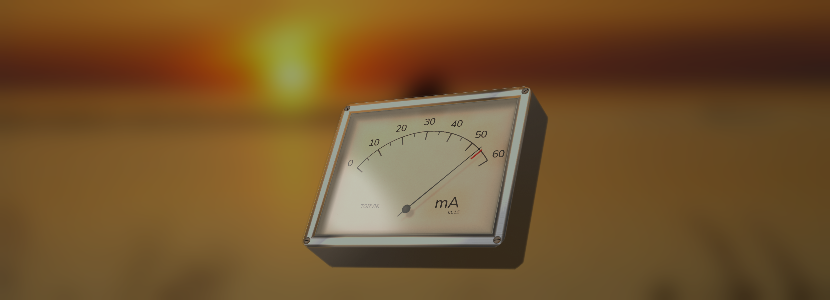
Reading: value=55 unit=mA
